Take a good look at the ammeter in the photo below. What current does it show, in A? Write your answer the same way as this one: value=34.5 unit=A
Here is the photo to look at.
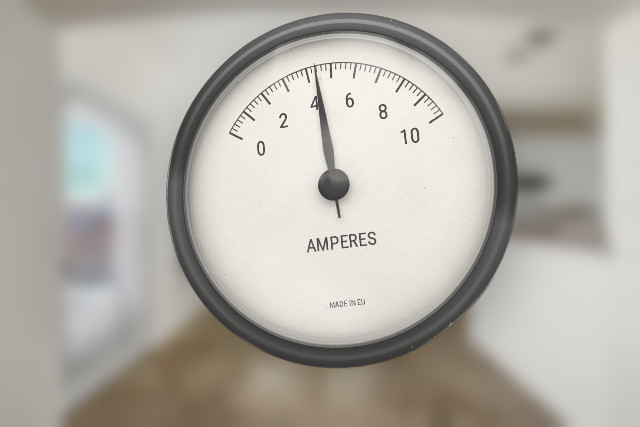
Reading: value=4.4 unit=A
